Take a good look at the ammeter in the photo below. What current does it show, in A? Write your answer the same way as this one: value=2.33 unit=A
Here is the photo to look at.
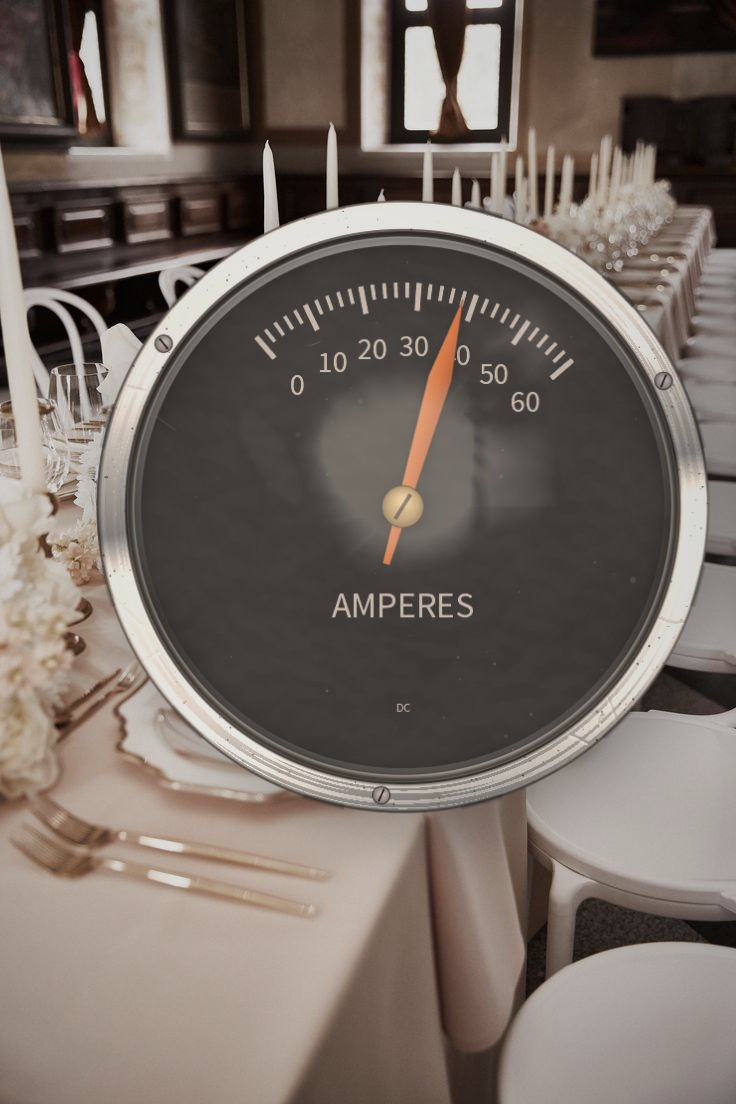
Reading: value=38 unit=A
